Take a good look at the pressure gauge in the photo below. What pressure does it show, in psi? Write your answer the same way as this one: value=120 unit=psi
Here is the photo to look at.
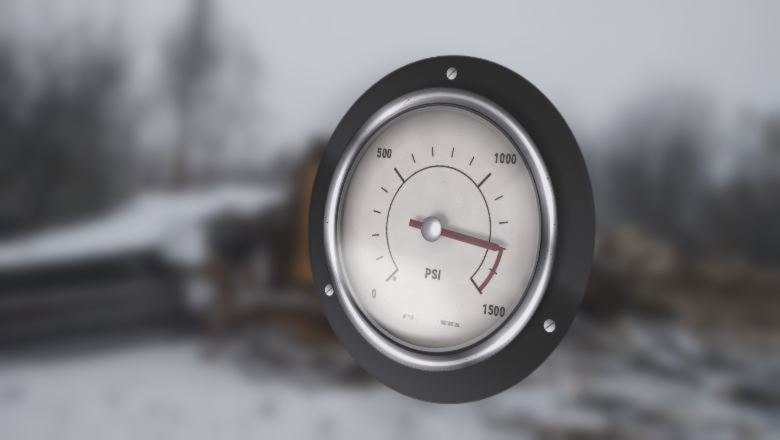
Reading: value=1300 unit=psi
